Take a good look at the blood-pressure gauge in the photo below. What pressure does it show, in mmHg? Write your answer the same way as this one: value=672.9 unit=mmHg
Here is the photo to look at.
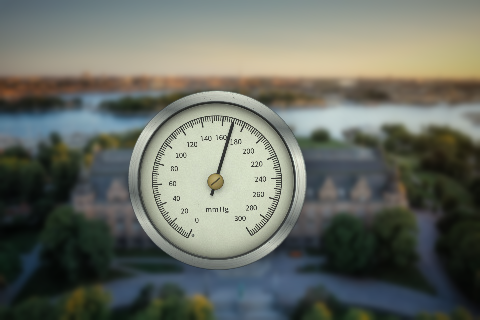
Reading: value=170 unit=mmHg
